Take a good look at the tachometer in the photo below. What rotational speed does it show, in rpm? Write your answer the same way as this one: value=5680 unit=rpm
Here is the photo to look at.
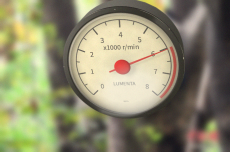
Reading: value=6000 unit=rpm
